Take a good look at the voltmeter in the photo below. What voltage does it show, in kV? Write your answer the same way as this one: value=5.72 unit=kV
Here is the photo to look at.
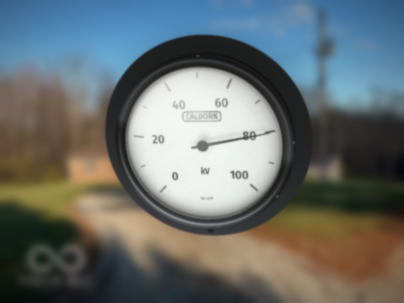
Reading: value=80 unit=kV
